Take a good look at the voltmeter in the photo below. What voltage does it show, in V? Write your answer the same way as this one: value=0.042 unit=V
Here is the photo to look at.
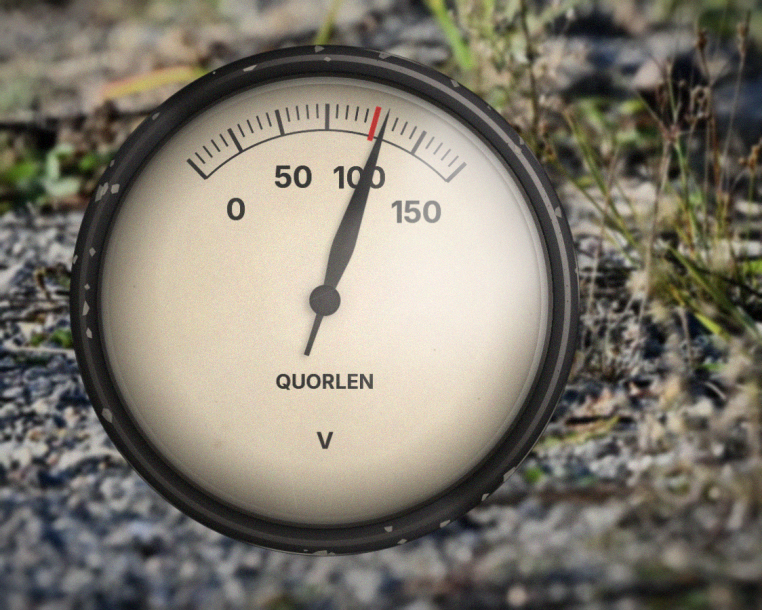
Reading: value=105 unit=V
